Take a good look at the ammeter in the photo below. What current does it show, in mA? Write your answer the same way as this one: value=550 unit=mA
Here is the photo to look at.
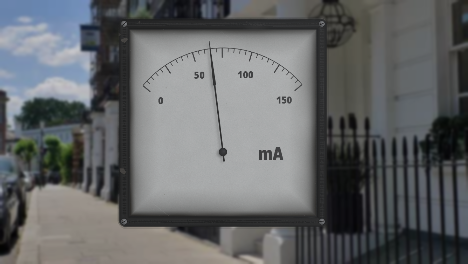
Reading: value=65 unit=mA
